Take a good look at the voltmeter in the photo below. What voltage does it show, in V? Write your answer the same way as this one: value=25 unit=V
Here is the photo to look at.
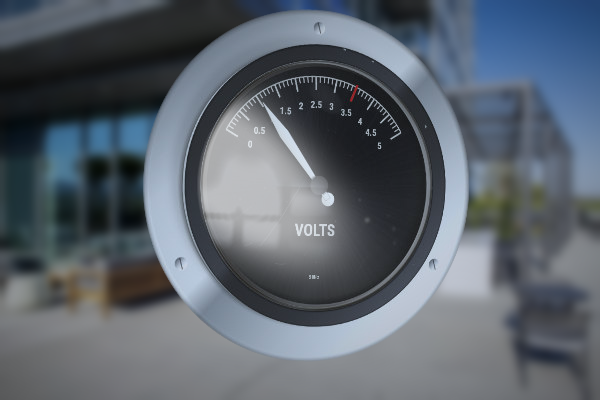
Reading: value=1 unit=V
